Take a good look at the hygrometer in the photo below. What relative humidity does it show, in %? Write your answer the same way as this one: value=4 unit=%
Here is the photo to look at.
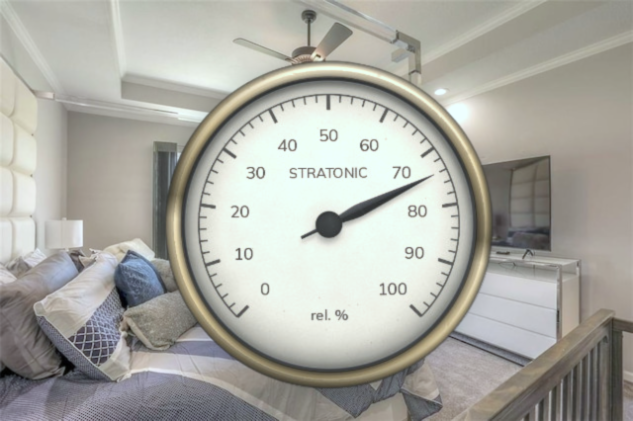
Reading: value=74 unit=%
